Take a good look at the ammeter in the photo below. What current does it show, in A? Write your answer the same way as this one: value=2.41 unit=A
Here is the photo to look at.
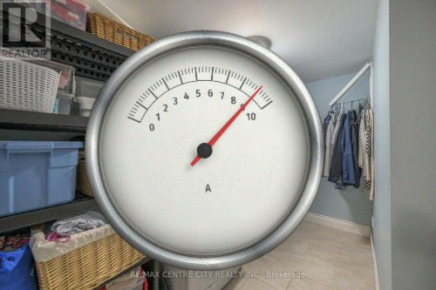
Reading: value=9 unit=A
